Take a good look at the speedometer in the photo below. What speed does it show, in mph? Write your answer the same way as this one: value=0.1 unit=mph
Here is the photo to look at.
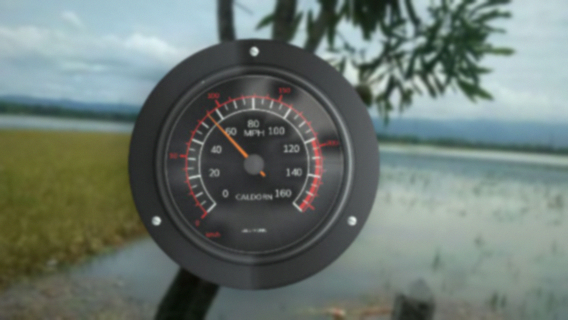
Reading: value=55 unit=mph
